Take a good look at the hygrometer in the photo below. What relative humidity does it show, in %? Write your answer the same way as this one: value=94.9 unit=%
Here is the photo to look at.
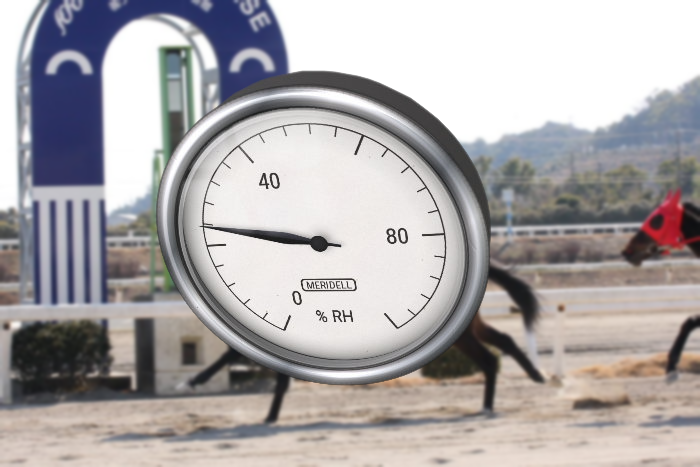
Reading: value=24 unit=%
